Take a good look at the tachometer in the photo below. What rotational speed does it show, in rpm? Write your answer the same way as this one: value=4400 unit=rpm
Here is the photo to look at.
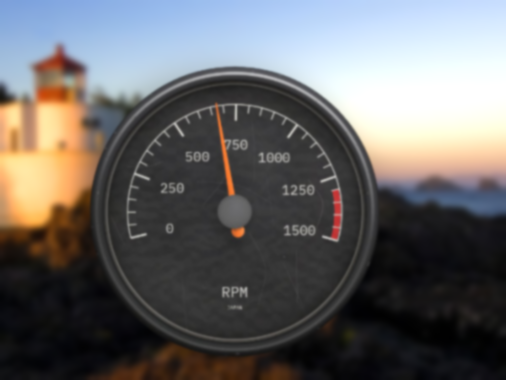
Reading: value=675 unit=rpm
